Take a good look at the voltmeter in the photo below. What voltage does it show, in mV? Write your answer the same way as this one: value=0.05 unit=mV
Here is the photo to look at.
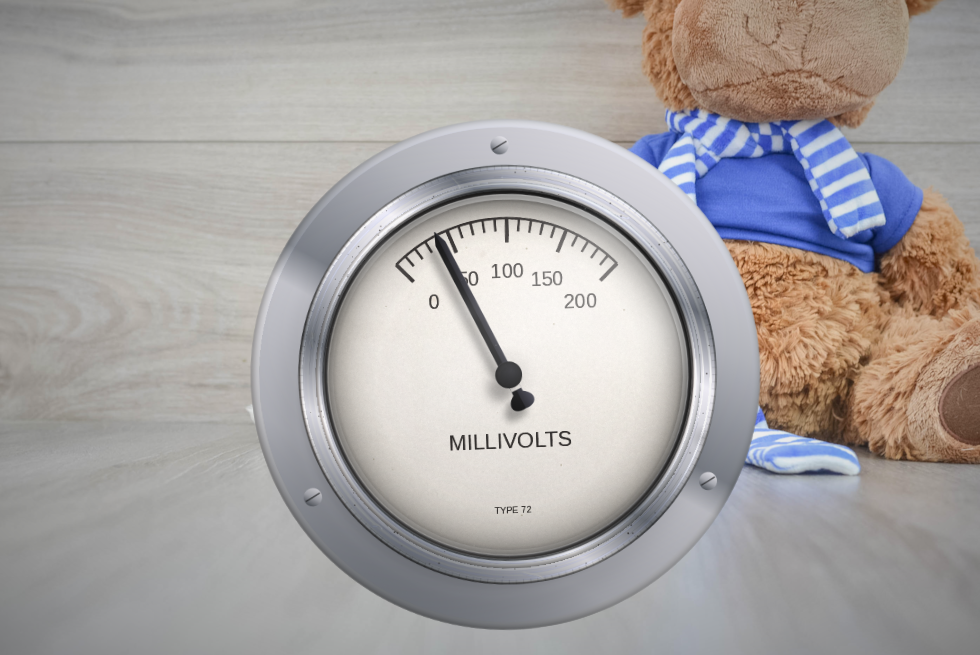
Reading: value=40 unit=mV
